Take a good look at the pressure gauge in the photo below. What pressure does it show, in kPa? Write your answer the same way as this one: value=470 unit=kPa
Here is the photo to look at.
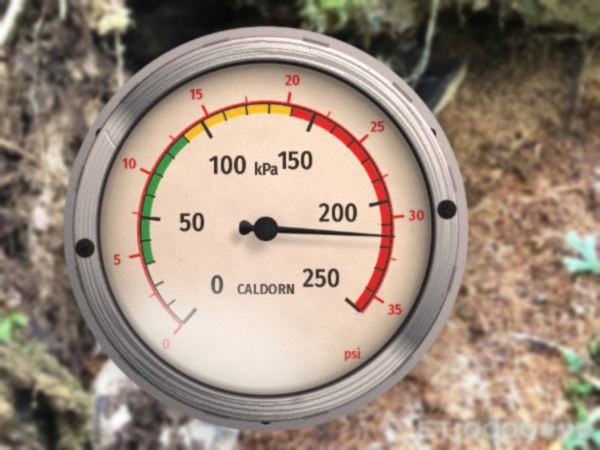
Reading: value=215 unit=kPa
